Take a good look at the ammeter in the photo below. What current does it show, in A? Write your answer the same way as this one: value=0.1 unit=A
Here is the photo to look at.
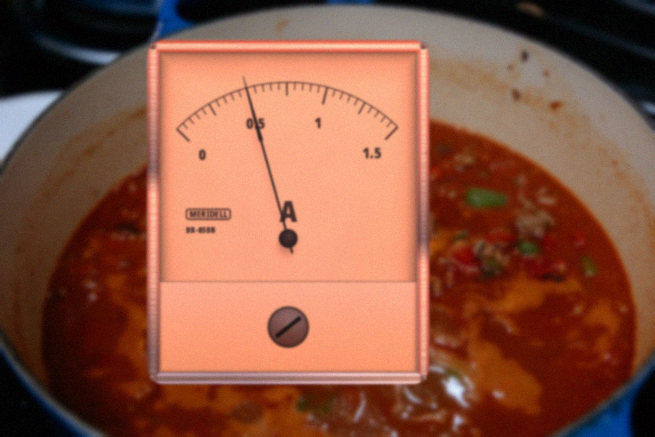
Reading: value=0.5 unit=A
